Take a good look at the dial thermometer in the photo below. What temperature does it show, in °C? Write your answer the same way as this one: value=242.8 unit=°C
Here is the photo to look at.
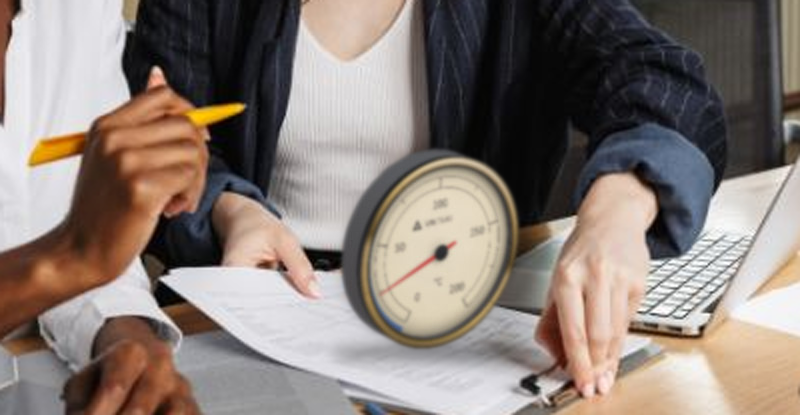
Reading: value=25 unit=°C
